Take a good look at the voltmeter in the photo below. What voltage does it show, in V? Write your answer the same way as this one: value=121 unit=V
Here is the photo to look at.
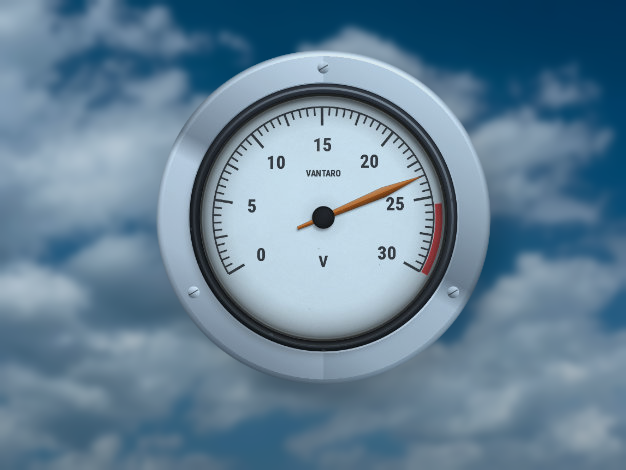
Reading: value=23.5 unit=V
